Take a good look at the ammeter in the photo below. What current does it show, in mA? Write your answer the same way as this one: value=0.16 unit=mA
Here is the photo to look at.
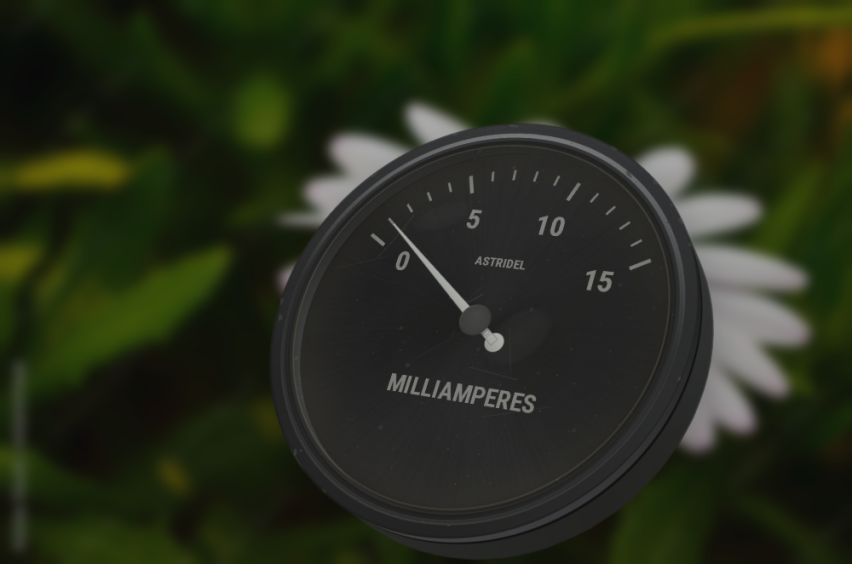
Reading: value=1 unit=mA
